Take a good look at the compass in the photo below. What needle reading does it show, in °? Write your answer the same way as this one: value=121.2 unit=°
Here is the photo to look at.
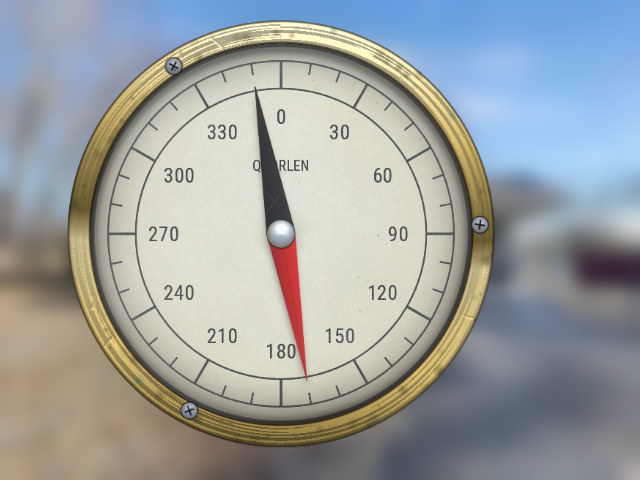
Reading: value=170 unit=°
